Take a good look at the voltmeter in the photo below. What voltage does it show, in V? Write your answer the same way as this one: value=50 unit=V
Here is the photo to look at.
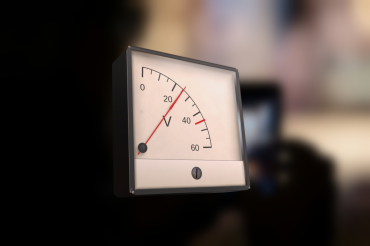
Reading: value=25 unit=V
